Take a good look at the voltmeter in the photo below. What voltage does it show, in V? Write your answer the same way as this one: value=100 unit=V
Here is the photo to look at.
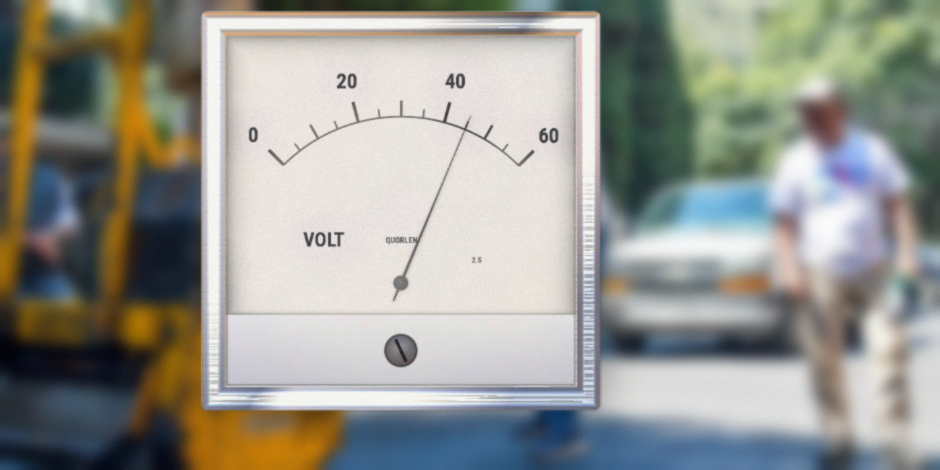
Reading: value=45 unit=V
